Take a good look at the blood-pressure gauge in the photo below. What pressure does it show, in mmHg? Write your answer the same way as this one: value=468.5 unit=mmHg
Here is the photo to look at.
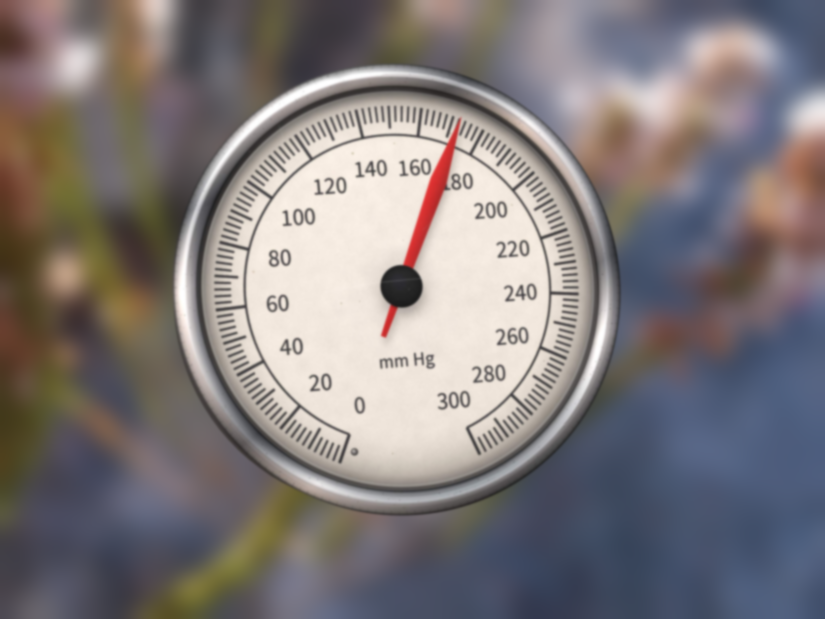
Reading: value=172 unit=mmHg
